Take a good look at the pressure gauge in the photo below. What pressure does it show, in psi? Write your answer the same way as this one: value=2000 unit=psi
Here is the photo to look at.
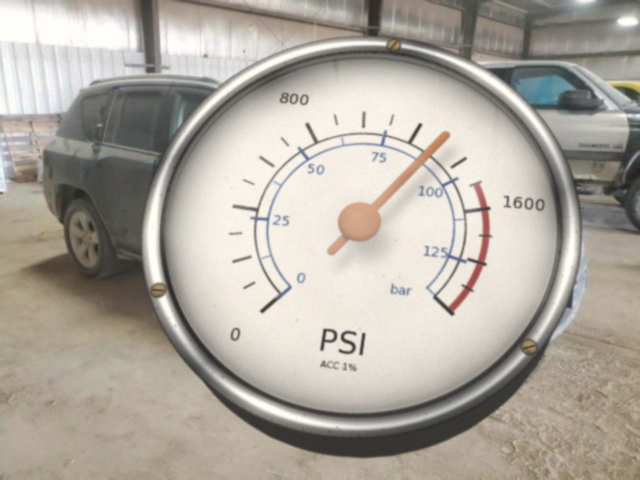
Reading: value=1300 unit=psi
